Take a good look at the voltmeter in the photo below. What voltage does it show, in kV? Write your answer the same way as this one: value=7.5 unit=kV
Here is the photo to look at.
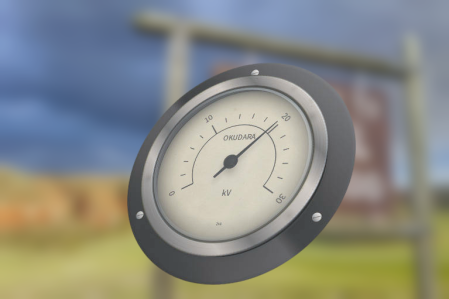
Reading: value=20 unit=kV
